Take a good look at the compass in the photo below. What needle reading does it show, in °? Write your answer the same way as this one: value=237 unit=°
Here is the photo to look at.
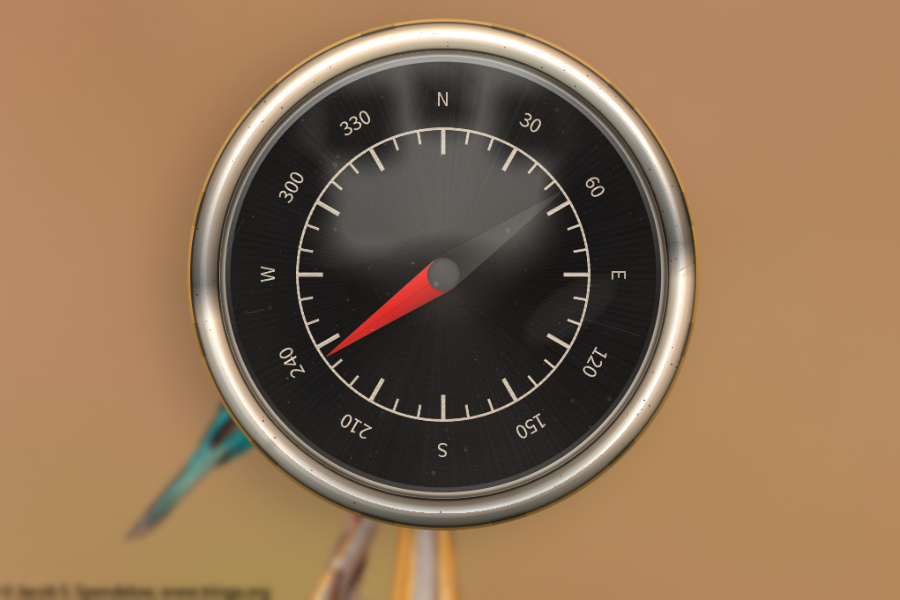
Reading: value=235 unit=°
